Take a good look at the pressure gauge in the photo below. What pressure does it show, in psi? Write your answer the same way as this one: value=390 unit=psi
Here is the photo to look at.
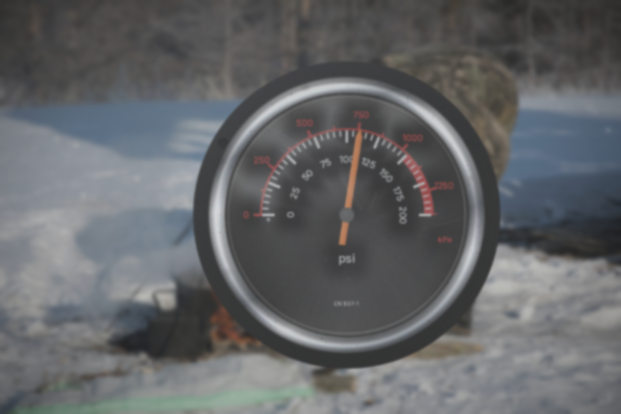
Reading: value=110 unit=psi
